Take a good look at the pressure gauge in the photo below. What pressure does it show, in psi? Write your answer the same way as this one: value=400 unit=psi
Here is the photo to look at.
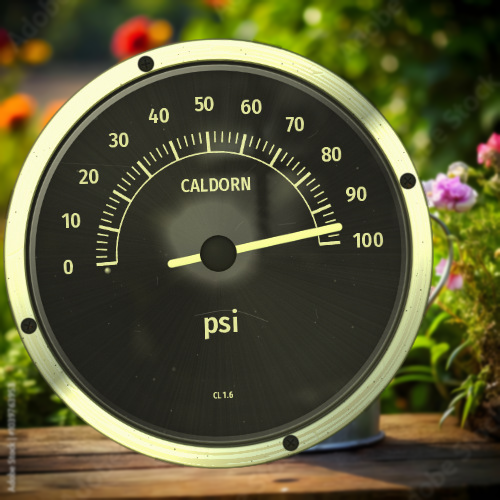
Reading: value=96 unit=psi
